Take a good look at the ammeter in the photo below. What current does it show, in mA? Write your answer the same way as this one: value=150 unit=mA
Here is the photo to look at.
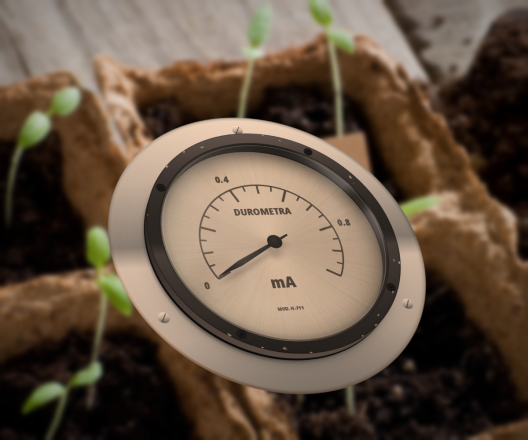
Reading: value=0 unit=mA
